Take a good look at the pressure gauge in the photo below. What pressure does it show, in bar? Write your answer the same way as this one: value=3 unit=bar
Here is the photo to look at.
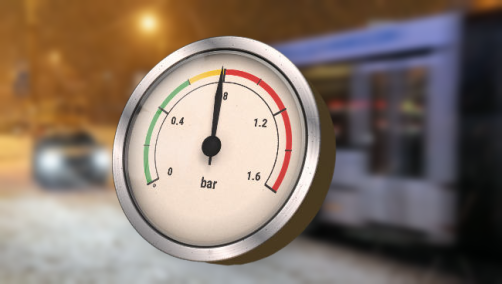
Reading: value=0.8 unit=bar
